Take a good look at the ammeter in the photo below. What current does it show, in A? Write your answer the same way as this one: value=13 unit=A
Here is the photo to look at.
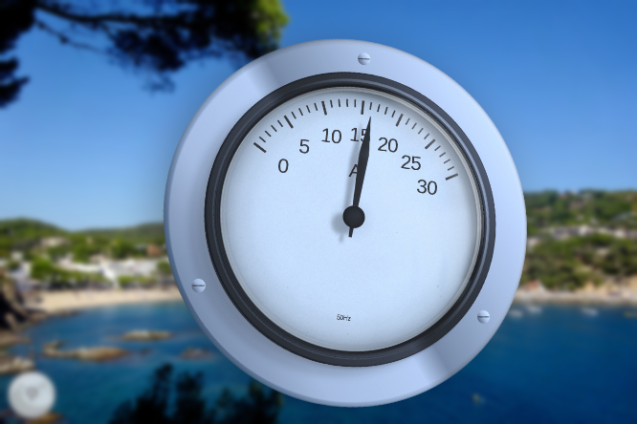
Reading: value=16 unit=A
